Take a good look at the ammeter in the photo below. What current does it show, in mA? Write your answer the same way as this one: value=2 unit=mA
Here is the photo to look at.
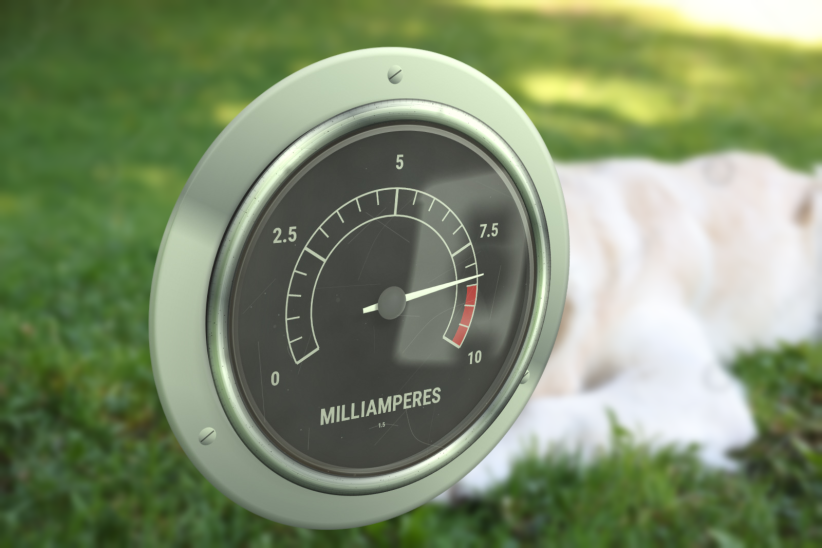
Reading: value=8.25 unit=mA
